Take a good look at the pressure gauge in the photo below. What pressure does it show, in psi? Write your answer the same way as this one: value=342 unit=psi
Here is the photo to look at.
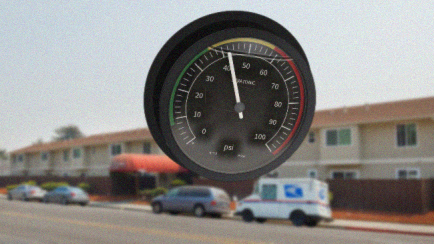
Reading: value=42 unit=psi
